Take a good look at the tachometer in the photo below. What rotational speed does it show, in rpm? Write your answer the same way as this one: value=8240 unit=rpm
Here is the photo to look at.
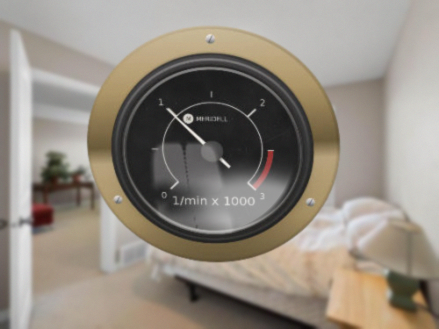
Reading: value=1000 unit=rpm
